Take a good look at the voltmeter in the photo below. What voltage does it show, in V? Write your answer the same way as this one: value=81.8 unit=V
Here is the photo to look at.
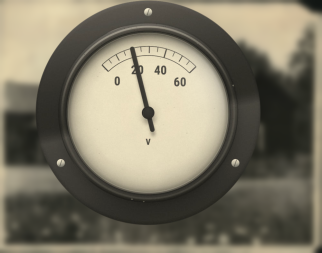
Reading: value=20 unit=V
